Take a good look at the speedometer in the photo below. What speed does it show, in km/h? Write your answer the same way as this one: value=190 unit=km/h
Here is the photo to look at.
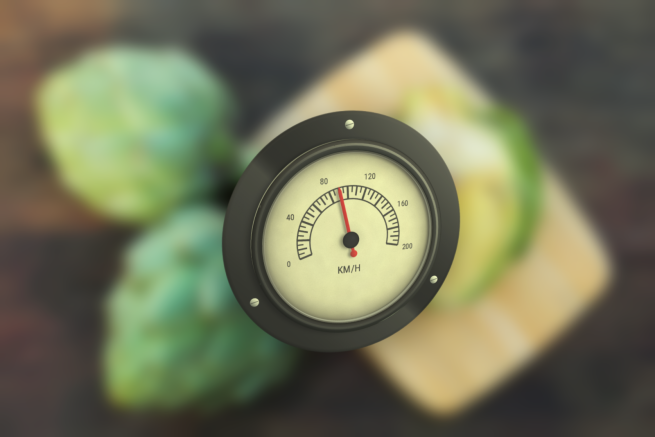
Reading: value=90 unit=km/h
